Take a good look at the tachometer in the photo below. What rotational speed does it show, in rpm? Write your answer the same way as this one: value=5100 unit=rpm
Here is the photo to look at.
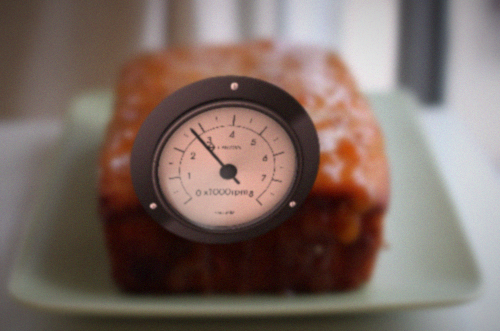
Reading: value=2750 unit=rpm
